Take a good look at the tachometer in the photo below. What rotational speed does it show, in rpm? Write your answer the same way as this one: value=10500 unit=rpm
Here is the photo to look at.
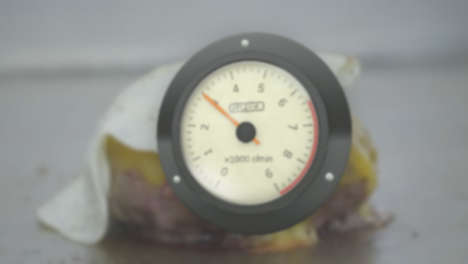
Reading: value=3000 unit=rpm
